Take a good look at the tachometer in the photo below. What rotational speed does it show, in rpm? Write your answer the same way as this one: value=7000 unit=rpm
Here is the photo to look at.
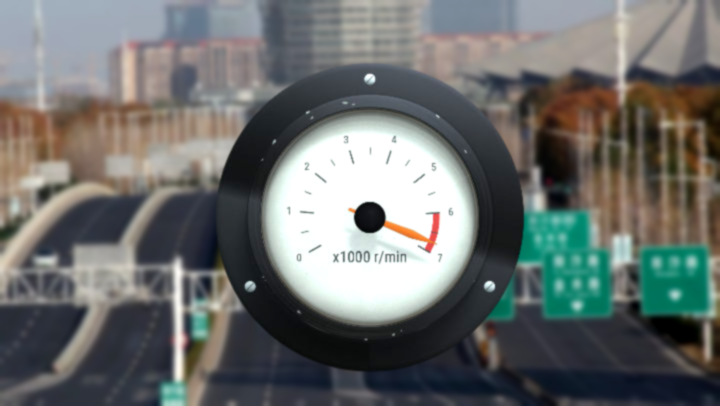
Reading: value=6750 unit=rpm
